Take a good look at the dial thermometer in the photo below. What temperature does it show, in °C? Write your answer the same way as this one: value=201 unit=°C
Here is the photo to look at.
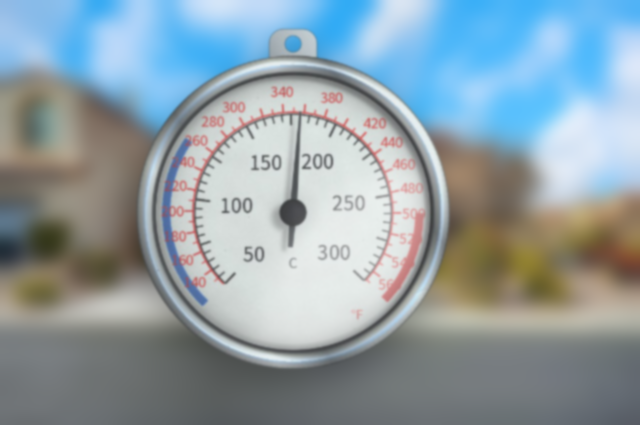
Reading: value=180 unit=°C
